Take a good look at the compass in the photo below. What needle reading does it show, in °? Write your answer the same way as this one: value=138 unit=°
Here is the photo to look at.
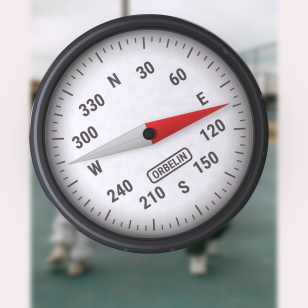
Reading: value=102.5 unit=°
